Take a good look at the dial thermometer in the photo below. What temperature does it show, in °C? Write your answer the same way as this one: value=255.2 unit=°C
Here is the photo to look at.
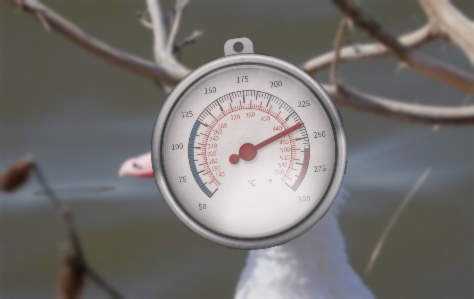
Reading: value=237.5 unit=°C
